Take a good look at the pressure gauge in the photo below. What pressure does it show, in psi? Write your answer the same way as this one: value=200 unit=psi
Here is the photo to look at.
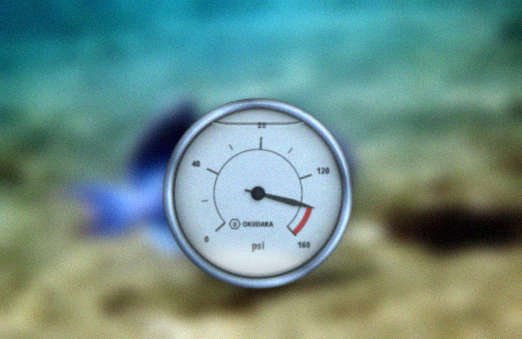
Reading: value=140 unit=psi
